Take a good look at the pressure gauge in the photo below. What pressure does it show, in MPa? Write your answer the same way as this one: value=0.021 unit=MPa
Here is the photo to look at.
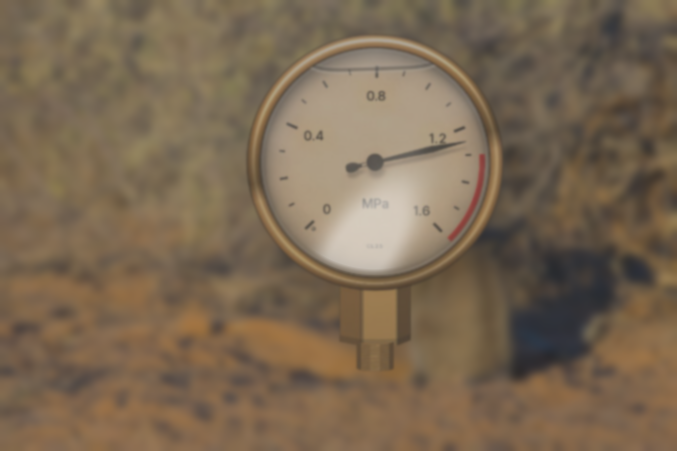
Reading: value=1.25 unit=MPa
